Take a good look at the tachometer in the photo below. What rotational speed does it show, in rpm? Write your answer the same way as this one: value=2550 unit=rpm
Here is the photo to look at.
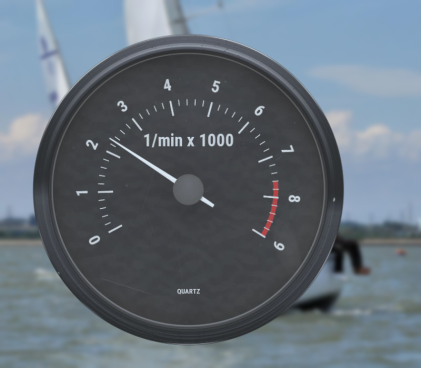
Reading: value=2300 unit=rpm
